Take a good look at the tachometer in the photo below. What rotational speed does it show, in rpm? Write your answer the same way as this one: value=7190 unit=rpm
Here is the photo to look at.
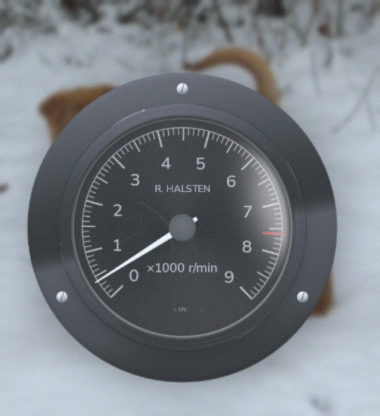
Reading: value=400 unit=rpm
